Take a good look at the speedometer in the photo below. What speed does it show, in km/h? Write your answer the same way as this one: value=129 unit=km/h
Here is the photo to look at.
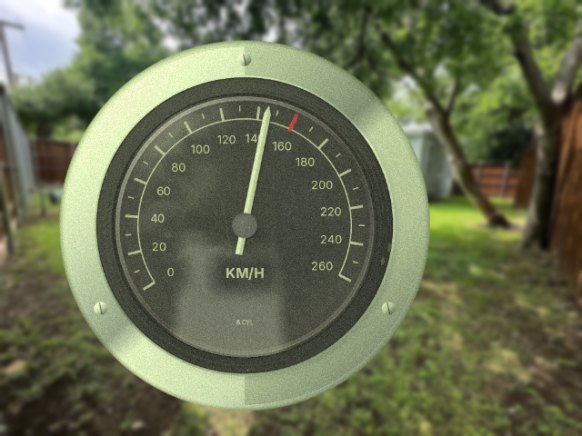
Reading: value=145 unit=km/h
